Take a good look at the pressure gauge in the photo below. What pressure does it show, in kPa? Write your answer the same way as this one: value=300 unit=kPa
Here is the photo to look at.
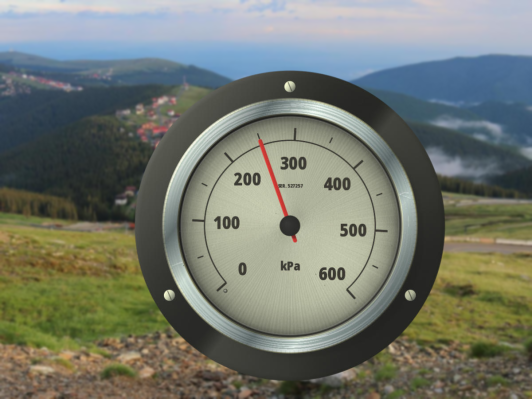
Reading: value=250 unit=kPa
